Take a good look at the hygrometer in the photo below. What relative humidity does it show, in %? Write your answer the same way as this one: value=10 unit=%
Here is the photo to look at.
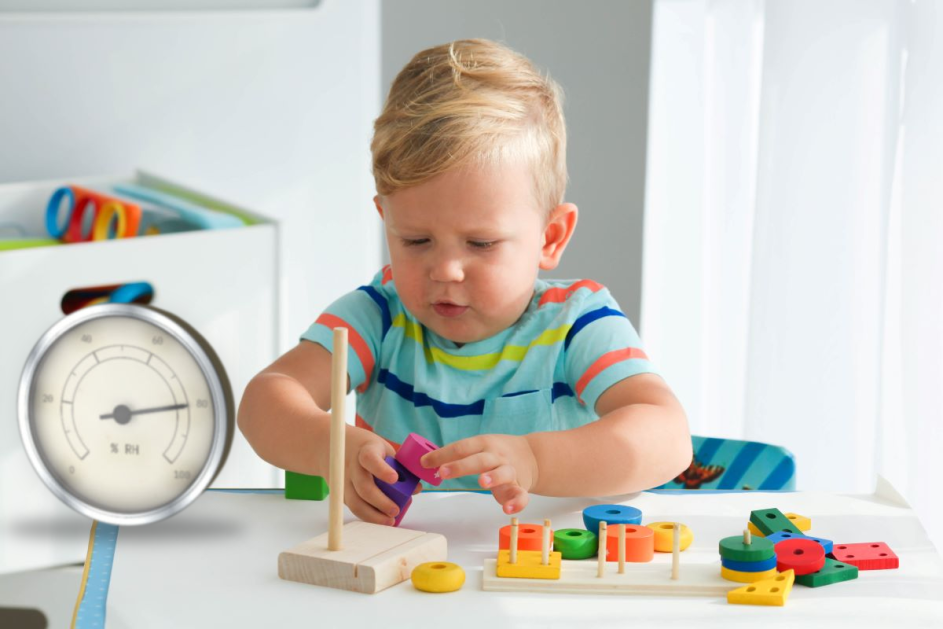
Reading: value=80 unit=%
